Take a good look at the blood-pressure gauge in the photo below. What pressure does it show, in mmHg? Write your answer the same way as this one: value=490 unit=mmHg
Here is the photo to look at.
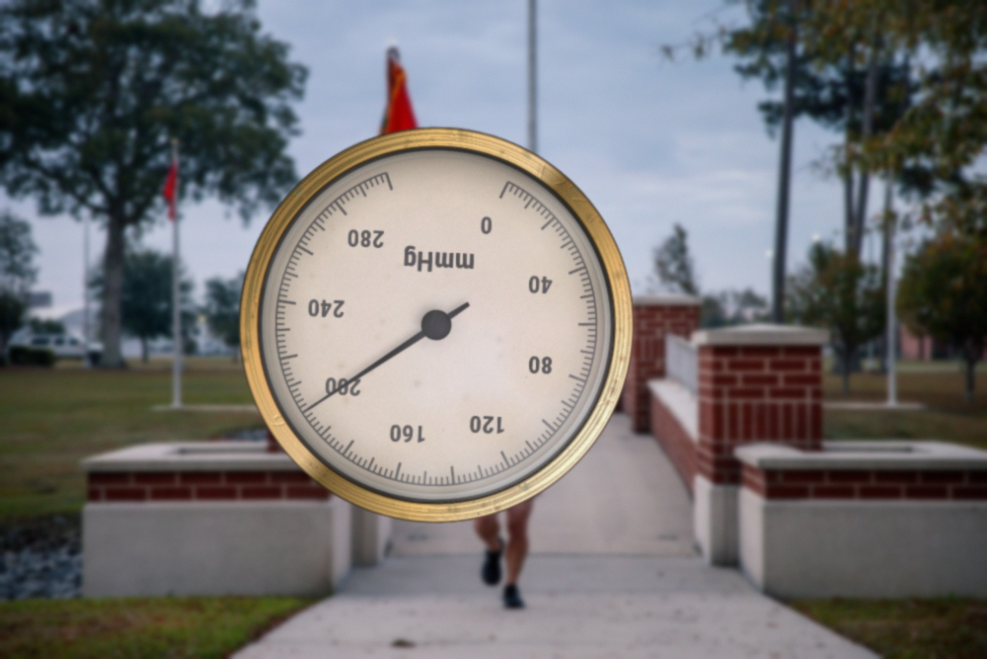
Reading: value=200 unit=mmHg
